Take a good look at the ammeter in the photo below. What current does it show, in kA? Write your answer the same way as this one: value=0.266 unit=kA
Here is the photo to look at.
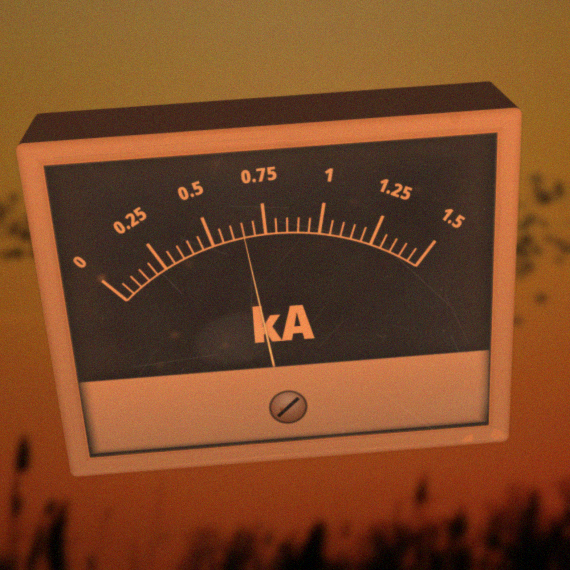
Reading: value=0.65 unit=kA
